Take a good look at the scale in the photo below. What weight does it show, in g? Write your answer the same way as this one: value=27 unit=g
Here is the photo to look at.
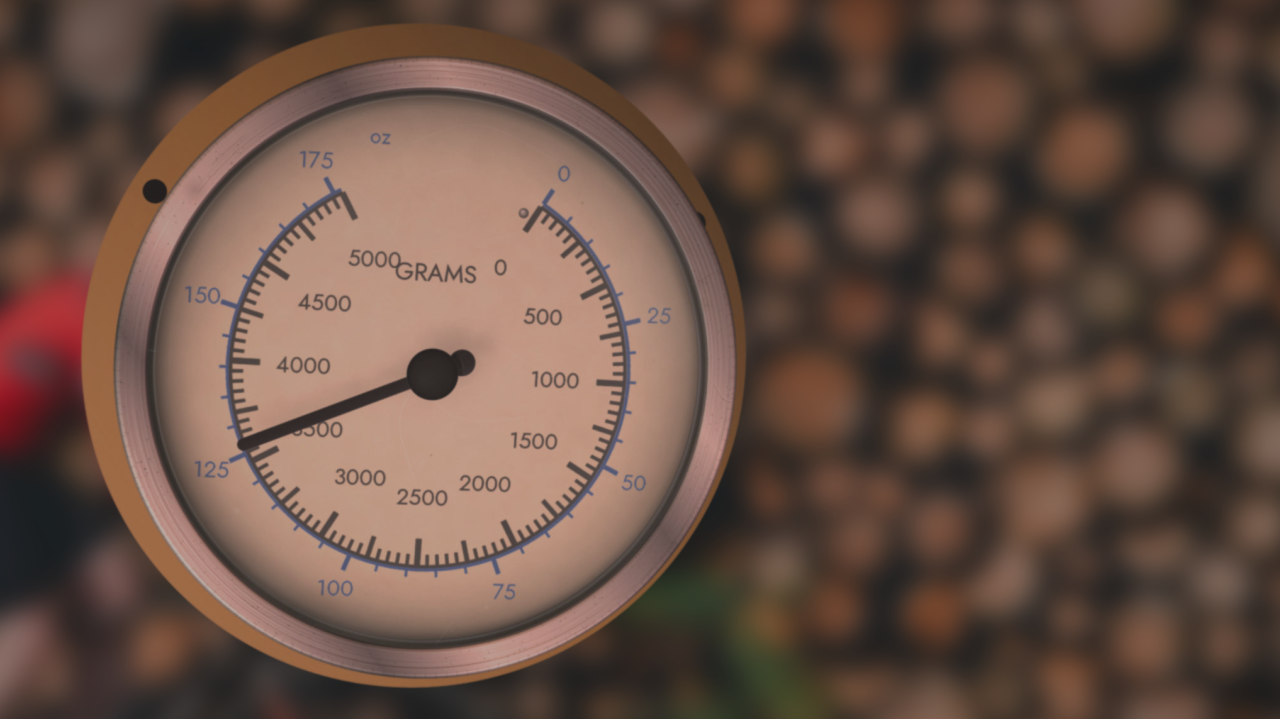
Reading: value=3600 unit=g
